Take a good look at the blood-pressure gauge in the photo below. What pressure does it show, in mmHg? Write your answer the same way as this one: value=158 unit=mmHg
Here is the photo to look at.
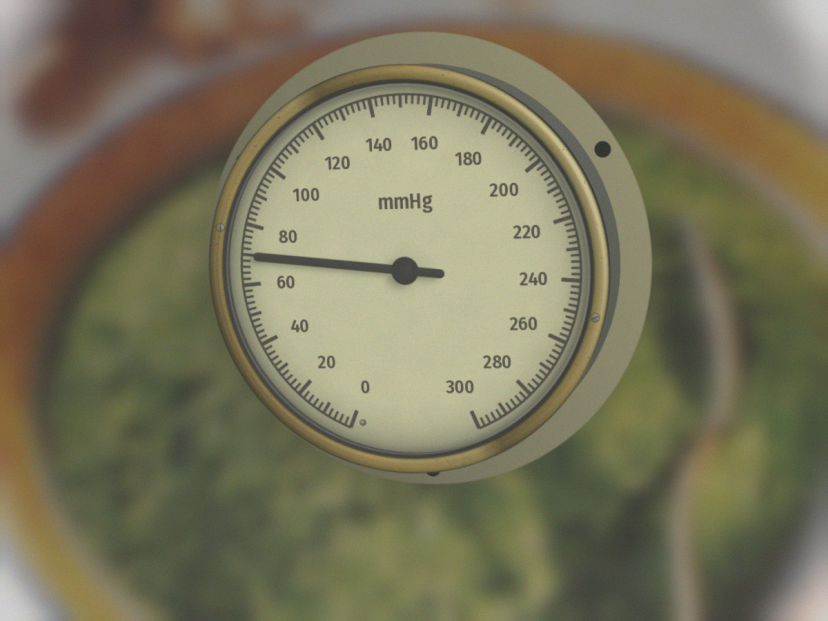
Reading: value=70 unit=mmHg
